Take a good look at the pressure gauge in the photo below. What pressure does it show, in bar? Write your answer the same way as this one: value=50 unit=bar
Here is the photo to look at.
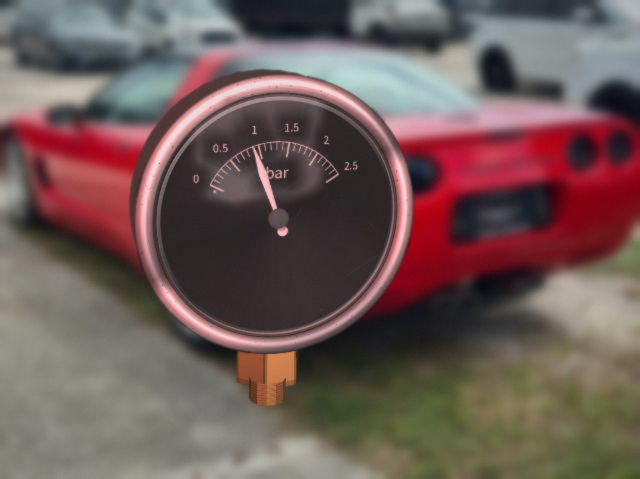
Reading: value=0.9 unit=bar
